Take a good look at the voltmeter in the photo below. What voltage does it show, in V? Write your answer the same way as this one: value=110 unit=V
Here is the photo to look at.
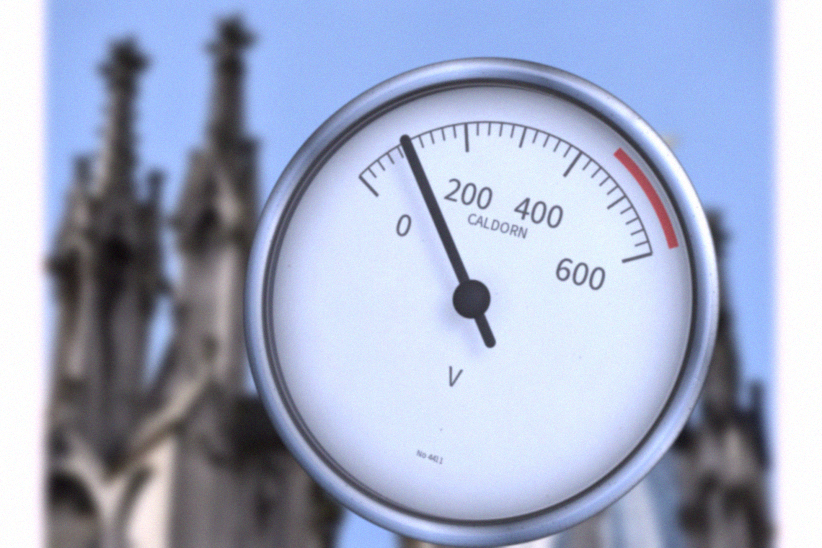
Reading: value=100 unit=V
